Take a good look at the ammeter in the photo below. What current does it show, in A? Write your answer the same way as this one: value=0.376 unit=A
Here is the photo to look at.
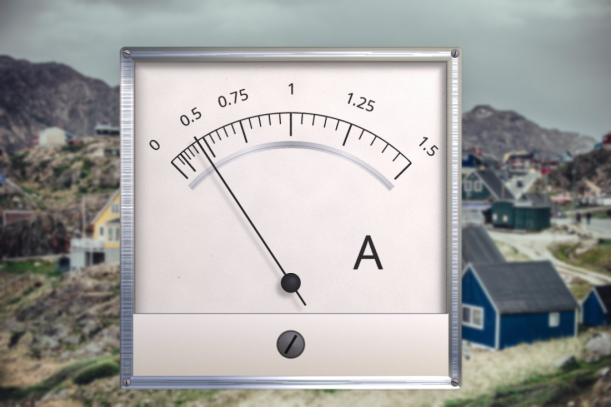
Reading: value=0.45 unit=A
